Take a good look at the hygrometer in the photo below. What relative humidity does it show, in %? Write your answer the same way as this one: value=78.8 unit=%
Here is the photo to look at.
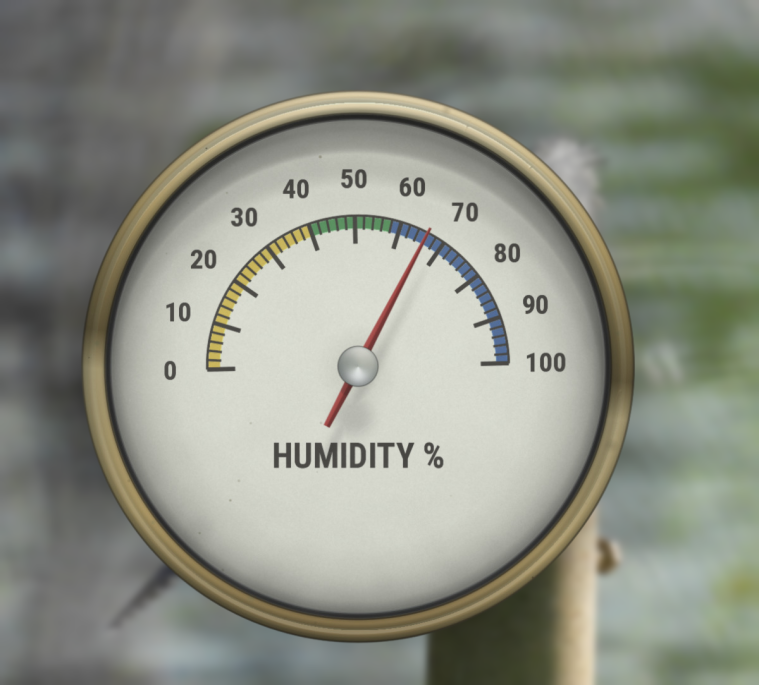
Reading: value=66 unit=%
